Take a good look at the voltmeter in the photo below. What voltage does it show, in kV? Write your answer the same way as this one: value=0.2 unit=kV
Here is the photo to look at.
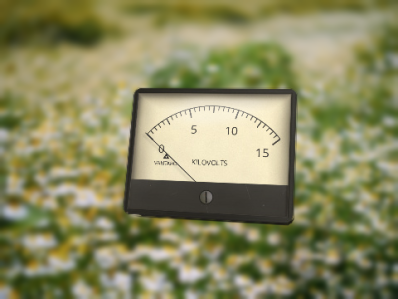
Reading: value=0 unit=kV
